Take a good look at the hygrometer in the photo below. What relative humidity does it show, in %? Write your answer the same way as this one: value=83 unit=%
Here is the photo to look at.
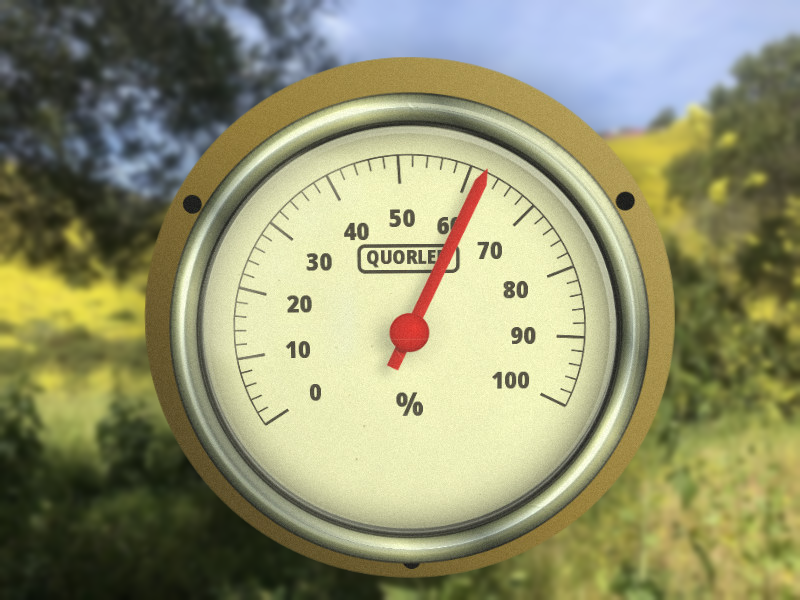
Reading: value=62 unit=%
